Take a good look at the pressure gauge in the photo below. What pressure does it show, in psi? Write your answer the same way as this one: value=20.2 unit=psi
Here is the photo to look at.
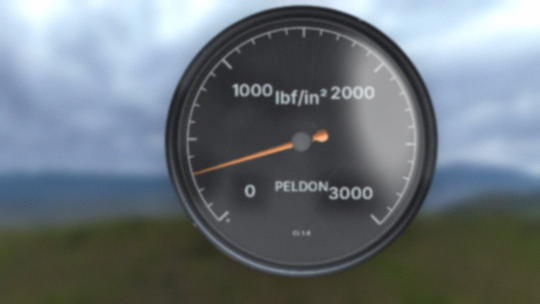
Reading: value=300 unit=psi
